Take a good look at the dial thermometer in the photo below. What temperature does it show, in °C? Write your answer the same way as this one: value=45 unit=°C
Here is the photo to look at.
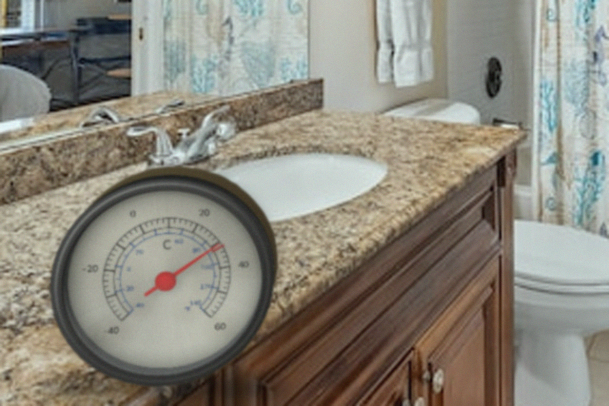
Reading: value=30 unit=°C
